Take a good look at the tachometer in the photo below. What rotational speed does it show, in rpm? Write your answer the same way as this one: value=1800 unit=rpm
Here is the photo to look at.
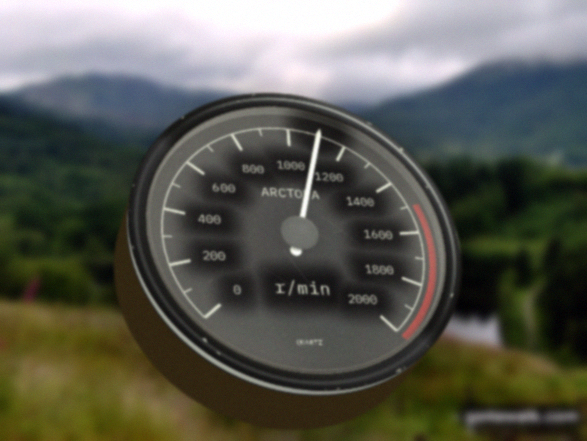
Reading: value=1100 unit=rpm
